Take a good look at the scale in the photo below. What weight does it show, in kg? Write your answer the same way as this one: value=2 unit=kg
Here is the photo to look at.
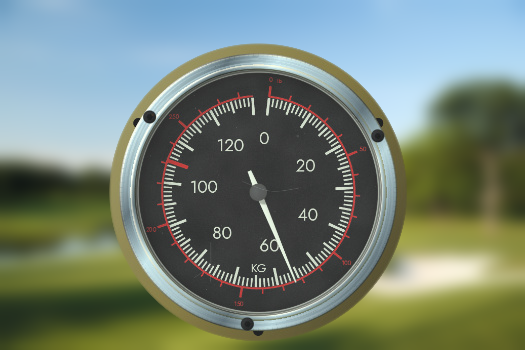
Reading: value=56 unit=kg
